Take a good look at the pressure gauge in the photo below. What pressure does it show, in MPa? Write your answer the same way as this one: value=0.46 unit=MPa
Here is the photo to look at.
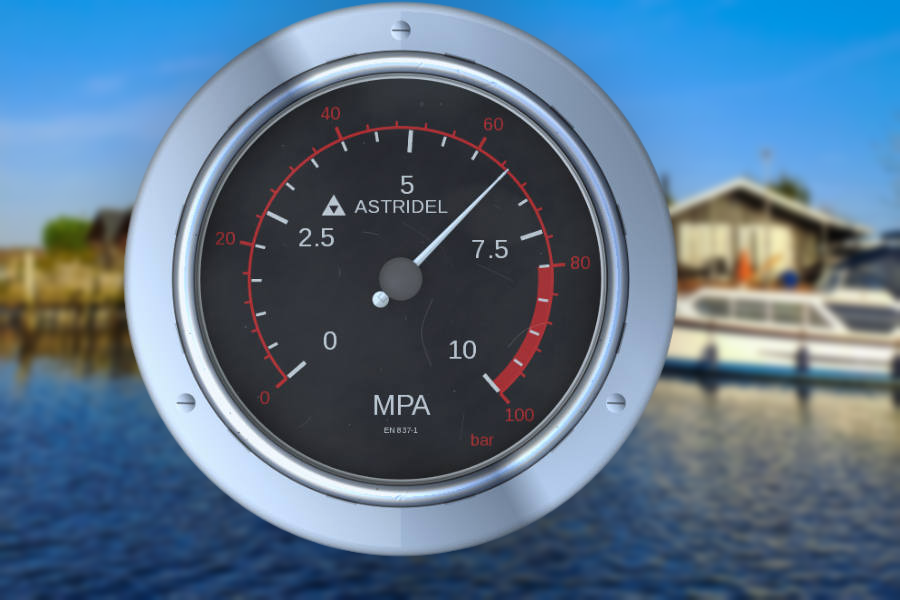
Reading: value=6.5 unit=MPa
